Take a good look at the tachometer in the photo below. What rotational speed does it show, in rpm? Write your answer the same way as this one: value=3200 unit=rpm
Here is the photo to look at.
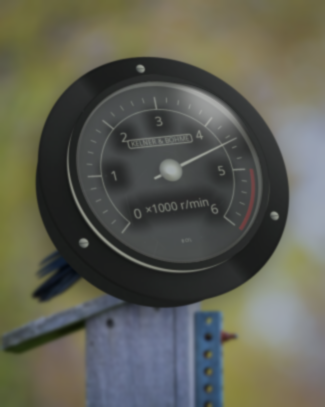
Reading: value=4500 unit=rpm
